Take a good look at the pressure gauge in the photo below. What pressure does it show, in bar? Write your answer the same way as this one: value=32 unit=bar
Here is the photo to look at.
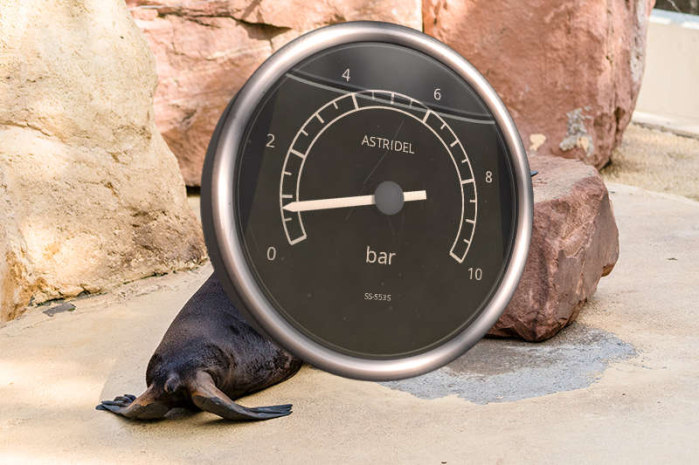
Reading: value=0.75 unit=bar
